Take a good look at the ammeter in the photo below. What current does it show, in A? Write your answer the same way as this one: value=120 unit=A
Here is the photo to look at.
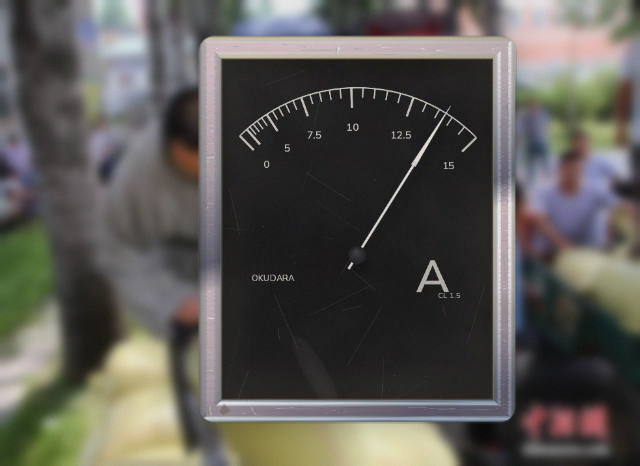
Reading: value=13.75 unit=A
